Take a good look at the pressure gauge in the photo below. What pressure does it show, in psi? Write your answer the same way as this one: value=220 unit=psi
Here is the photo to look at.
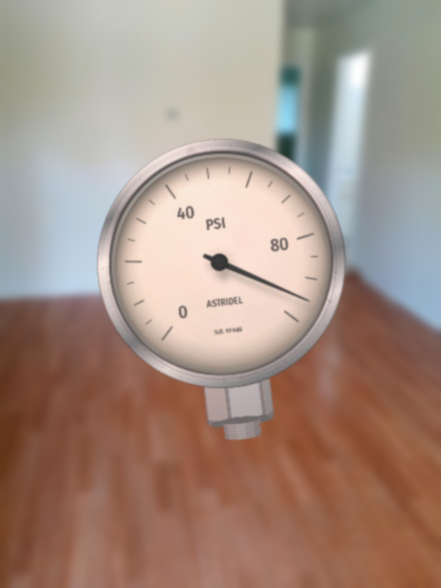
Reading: value=95 unit=psi
